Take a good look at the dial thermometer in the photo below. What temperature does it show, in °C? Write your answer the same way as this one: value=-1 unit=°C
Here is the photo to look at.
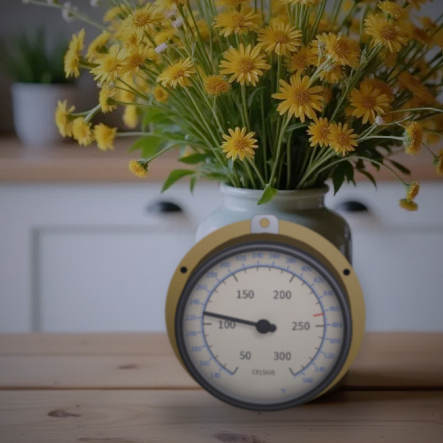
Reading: value=110 unit=°C
